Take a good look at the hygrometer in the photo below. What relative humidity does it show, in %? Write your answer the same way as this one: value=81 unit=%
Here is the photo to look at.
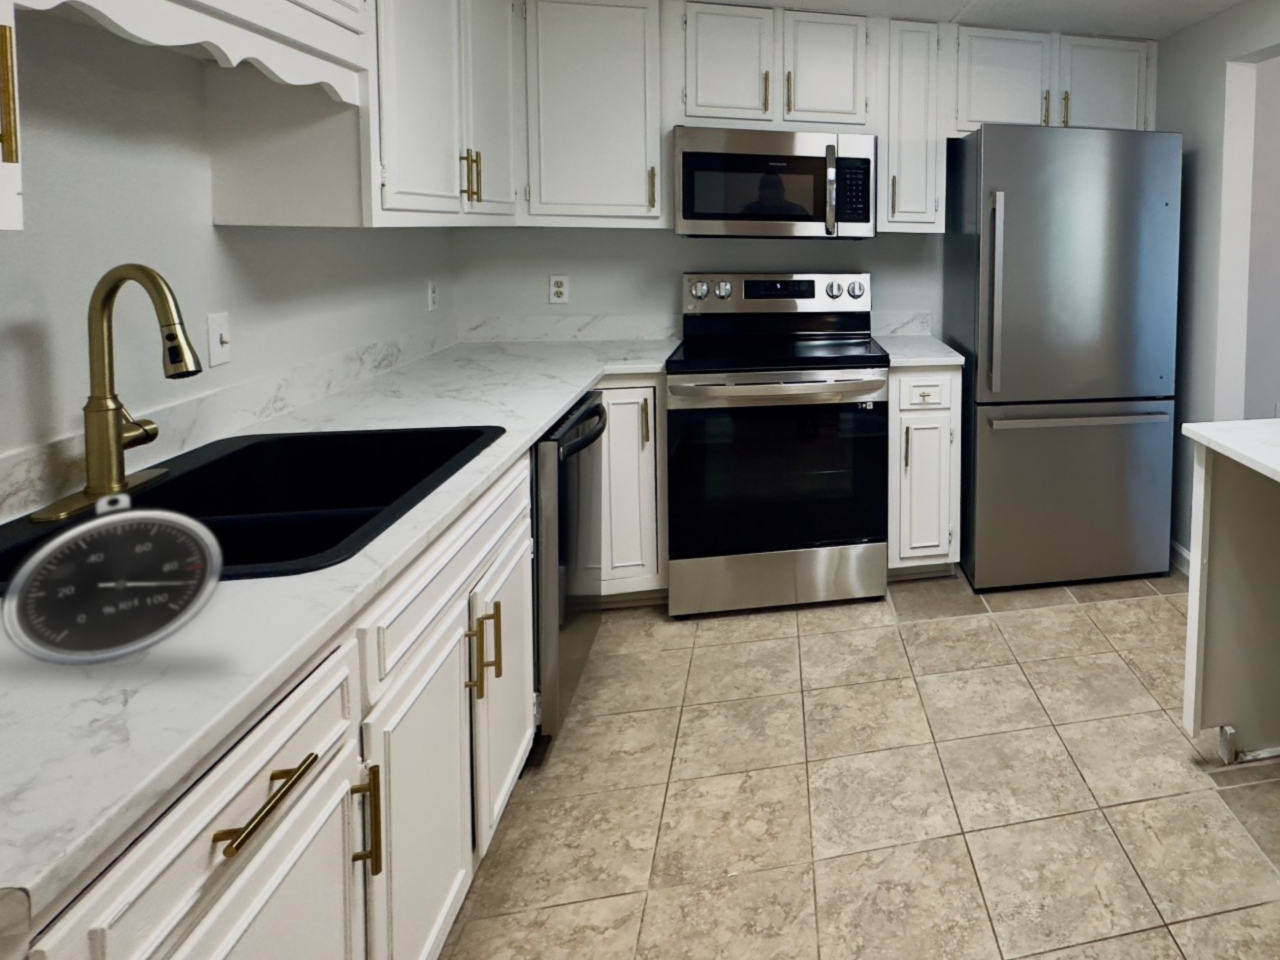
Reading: value=90 unit=%
